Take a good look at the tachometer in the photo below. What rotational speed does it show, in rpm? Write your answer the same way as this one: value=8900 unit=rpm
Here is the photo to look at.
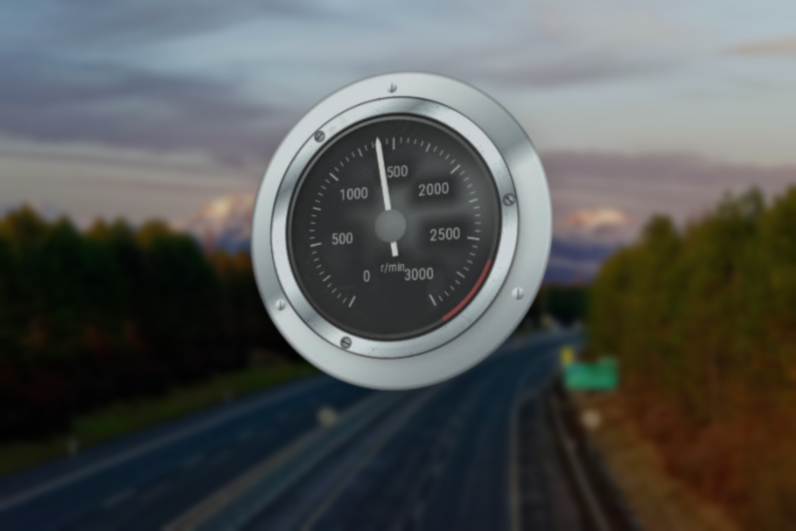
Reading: value=1400 unit=rpm
